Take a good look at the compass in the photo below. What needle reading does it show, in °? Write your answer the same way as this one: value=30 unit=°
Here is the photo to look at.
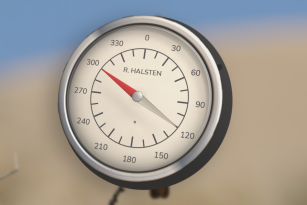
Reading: value=300 unit=°
